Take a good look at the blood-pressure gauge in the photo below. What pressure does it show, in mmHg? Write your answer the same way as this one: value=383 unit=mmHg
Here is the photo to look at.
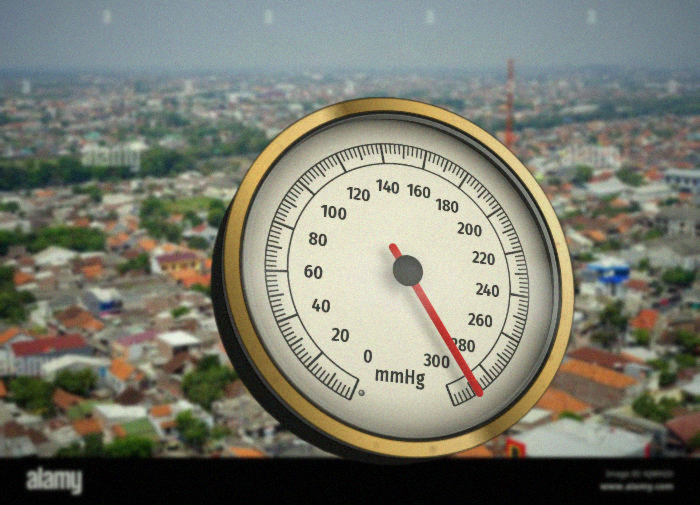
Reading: value=290 unit=mmHg
